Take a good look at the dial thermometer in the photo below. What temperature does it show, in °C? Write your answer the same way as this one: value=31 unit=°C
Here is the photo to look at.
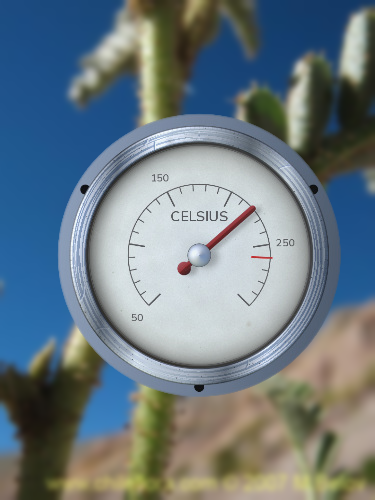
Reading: value=220 unit=°C
